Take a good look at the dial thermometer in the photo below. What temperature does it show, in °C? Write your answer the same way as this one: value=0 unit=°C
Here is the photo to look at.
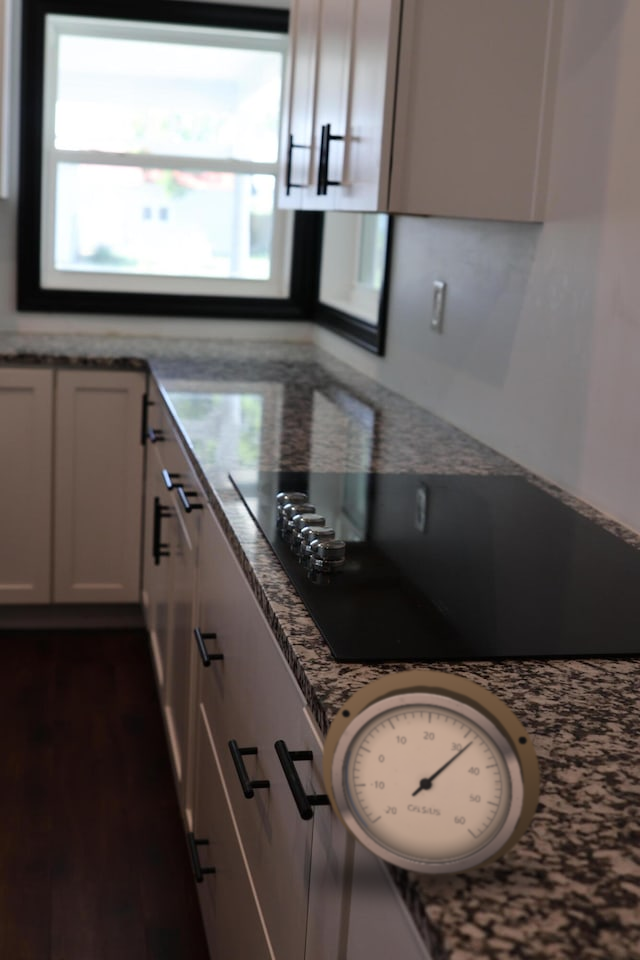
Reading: value=32 unit=°C
